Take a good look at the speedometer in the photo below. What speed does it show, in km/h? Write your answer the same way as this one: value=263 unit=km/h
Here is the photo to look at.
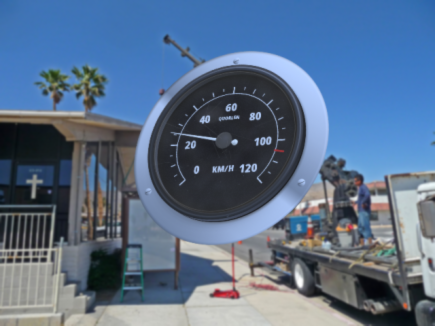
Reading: value=25 unit=km/h
